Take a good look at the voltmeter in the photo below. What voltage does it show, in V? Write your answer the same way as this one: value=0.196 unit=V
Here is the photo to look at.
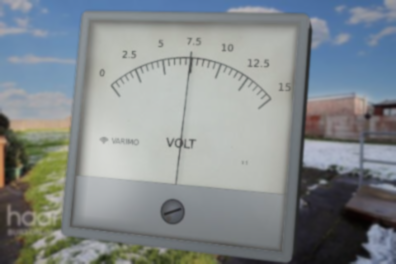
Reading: value=7.5 unit=V
